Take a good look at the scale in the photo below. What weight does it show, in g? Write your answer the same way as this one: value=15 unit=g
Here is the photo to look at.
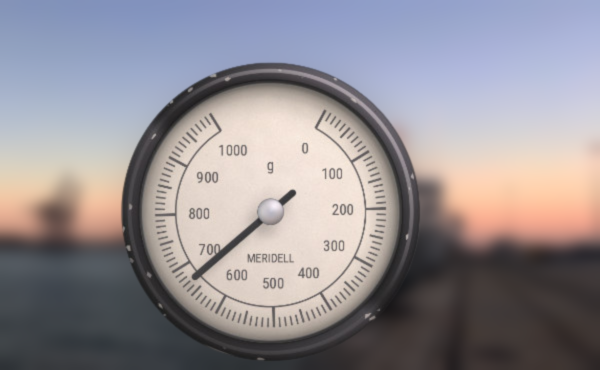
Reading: value=670 unit=g
